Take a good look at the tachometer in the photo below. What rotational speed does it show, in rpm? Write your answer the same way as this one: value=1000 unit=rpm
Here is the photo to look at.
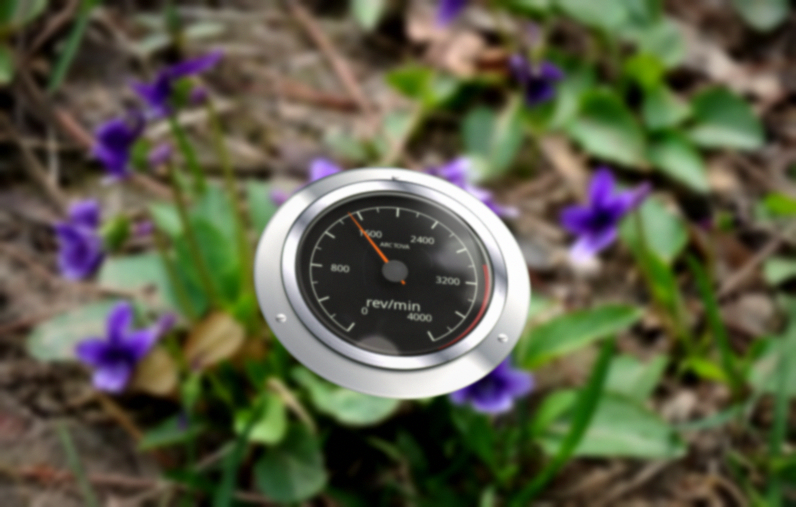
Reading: value=1500 unit=rpm
